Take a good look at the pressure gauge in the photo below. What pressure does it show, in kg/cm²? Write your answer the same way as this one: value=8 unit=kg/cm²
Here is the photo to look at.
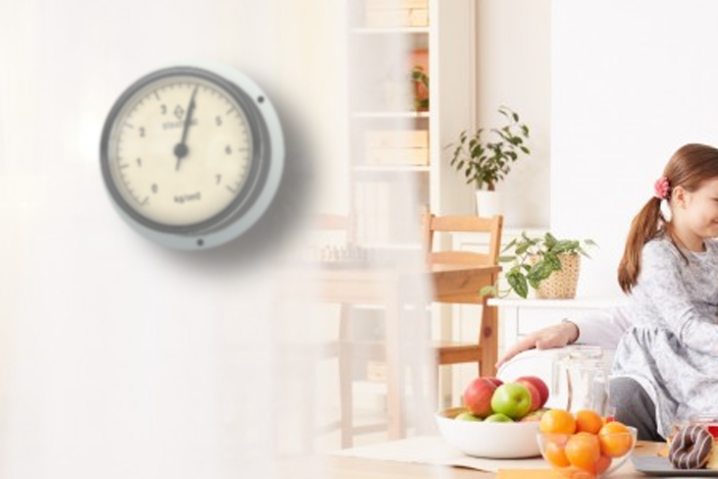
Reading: value=4 unit=kg/cm²
